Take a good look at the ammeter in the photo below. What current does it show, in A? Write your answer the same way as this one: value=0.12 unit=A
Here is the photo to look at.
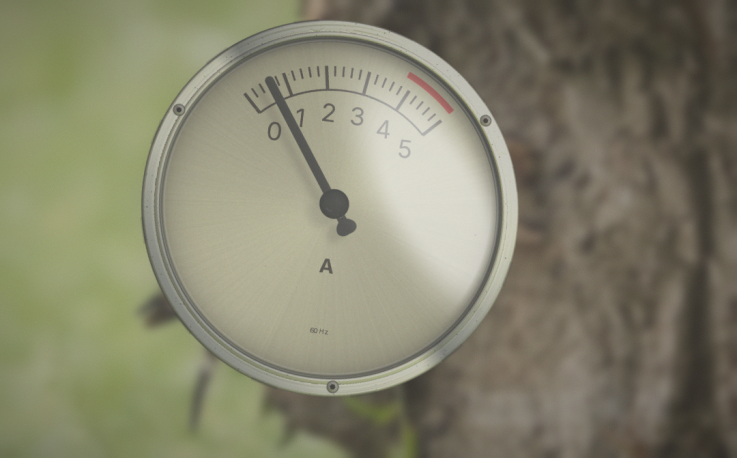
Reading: value=0.6 unit=A
